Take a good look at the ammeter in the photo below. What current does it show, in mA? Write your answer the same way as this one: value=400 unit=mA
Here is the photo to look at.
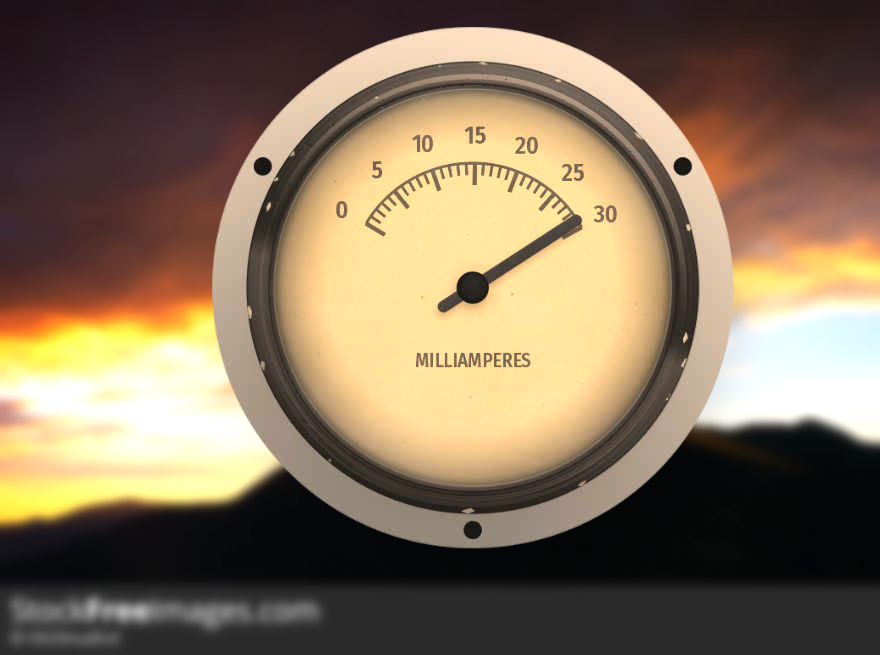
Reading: value=29 unit=mA
